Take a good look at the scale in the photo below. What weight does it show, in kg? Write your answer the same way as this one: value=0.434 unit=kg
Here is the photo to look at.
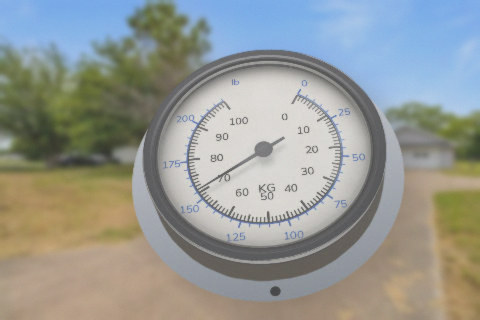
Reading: value=70 unit=kg
